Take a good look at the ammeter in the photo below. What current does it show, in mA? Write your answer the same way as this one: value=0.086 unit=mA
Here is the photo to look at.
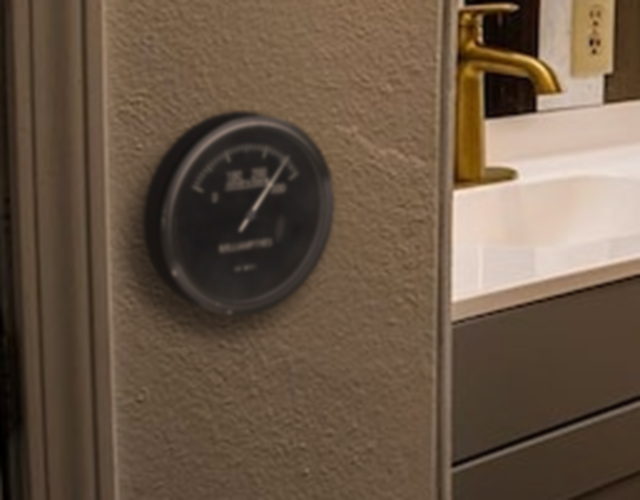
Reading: value=250 unit=mA
